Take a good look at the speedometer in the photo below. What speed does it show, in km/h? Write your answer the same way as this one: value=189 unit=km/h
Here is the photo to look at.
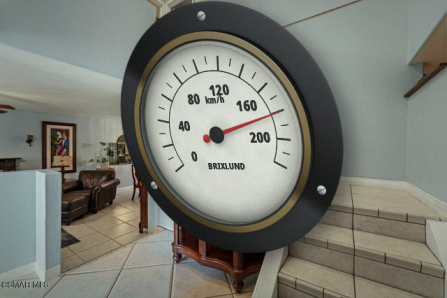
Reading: value=180 unit=km/h
